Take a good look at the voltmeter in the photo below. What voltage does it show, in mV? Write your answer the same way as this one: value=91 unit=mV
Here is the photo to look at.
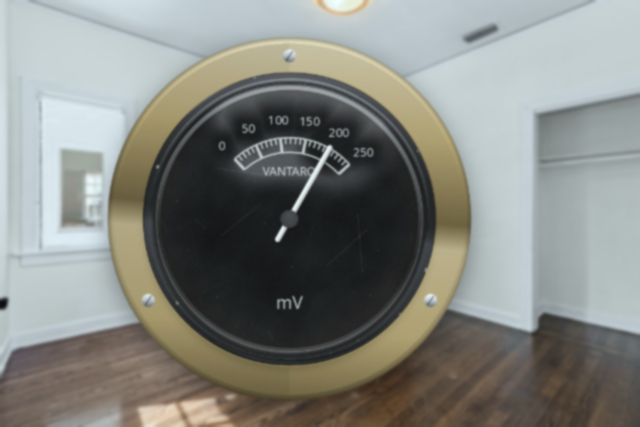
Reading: value=200 unit=mV
